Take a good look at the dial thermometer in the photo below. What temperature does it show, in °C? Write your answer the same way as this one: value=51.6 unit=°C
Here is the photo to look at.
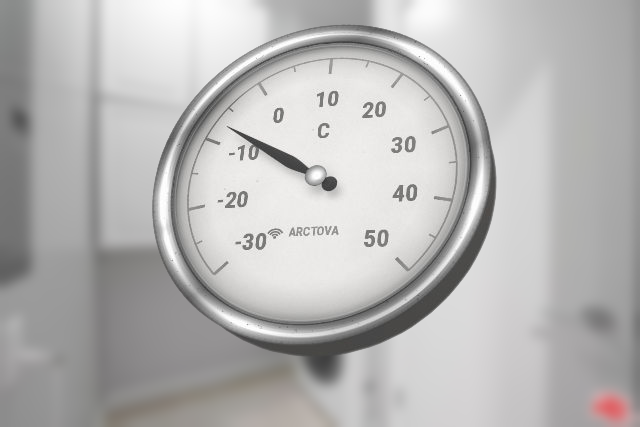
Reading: value=-7.5 unit=°C
